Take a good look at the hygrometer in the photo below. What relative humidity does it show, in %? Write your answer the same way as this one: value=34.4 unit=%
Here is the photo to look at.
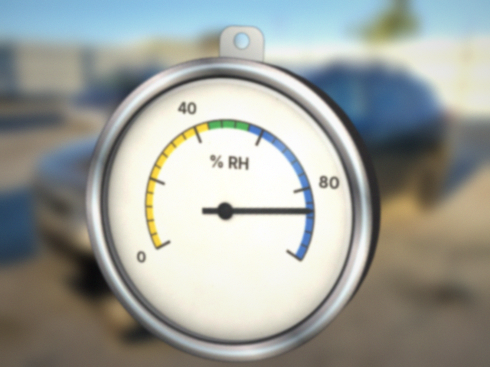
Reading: value=86 unit=%
